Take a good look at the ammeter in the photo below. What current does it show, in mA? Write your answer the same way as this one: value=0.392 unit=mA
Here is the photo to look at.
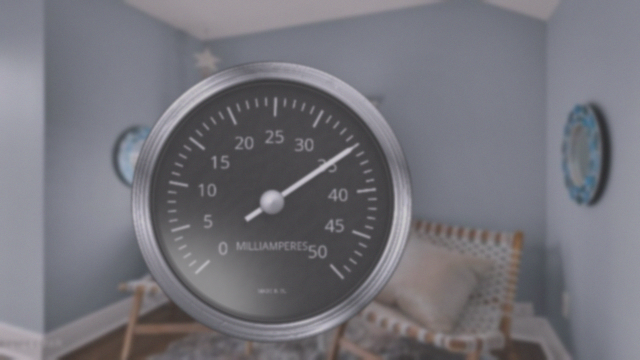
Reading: value=35 unit=mA
